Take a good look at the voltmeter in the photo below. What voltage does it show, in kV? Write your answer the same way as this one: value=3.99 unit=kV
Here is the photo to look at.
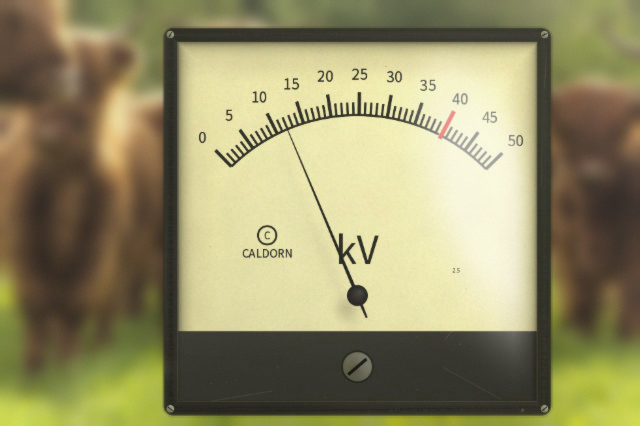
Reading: value=12 unit=kV
